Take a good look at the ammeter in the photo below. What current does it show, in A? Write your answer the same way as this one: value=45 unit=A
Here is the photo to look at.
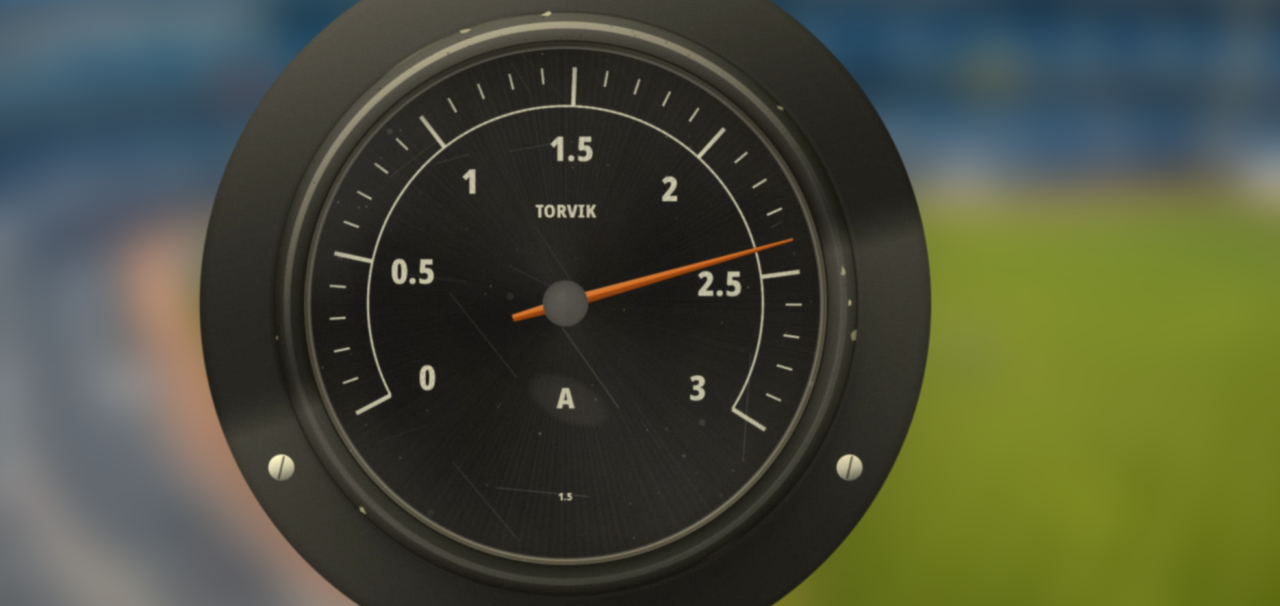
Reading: value=2.4 unit=A
